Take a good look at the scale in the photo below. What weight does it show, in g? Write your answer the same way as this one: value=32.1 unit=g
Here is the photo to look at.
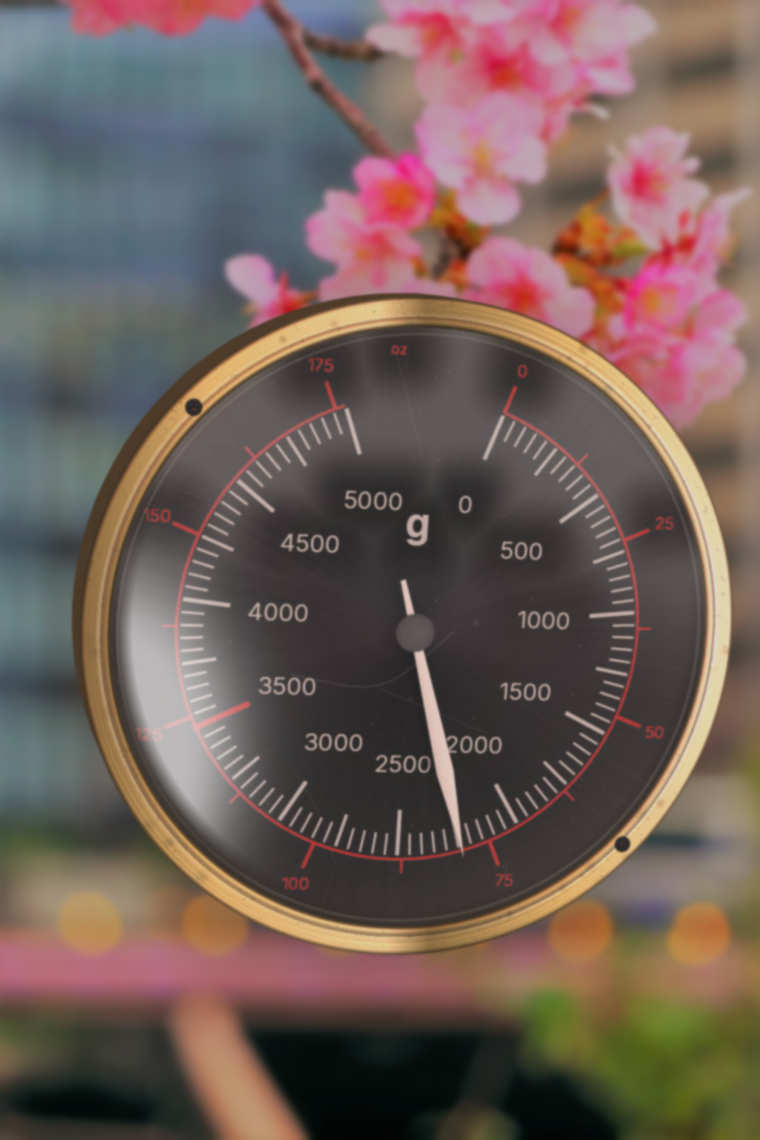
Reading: value=2250 unit=g
